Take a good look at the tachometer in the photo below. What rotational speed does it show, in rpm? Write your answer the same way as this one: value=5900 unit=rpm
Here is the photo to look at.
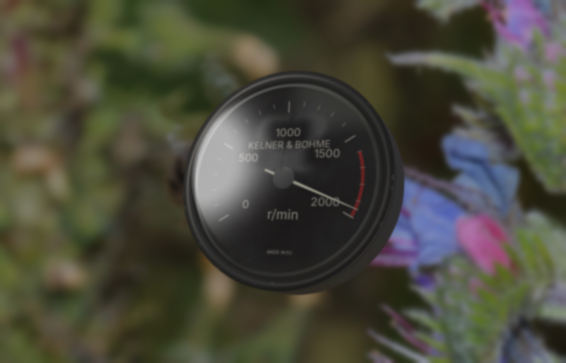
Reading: value=1950 unit=rpm
